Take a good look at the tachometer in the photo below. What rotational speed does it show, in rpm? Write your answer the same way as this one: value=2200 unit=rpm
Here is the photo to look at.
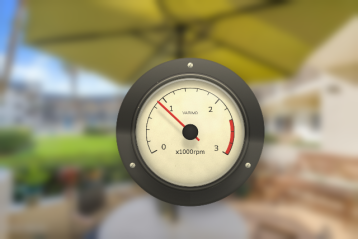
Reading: value=900 unit=rpm
